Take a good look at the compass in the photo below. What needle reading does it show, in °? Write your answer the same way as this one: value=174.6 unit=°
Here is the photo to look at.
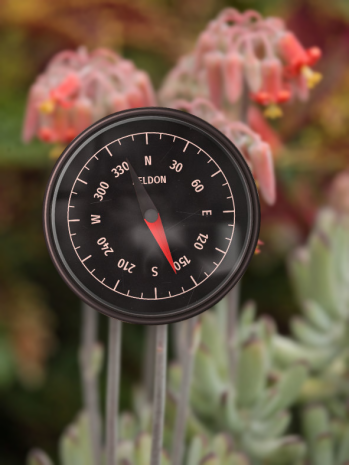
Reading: value=160 unit=°
